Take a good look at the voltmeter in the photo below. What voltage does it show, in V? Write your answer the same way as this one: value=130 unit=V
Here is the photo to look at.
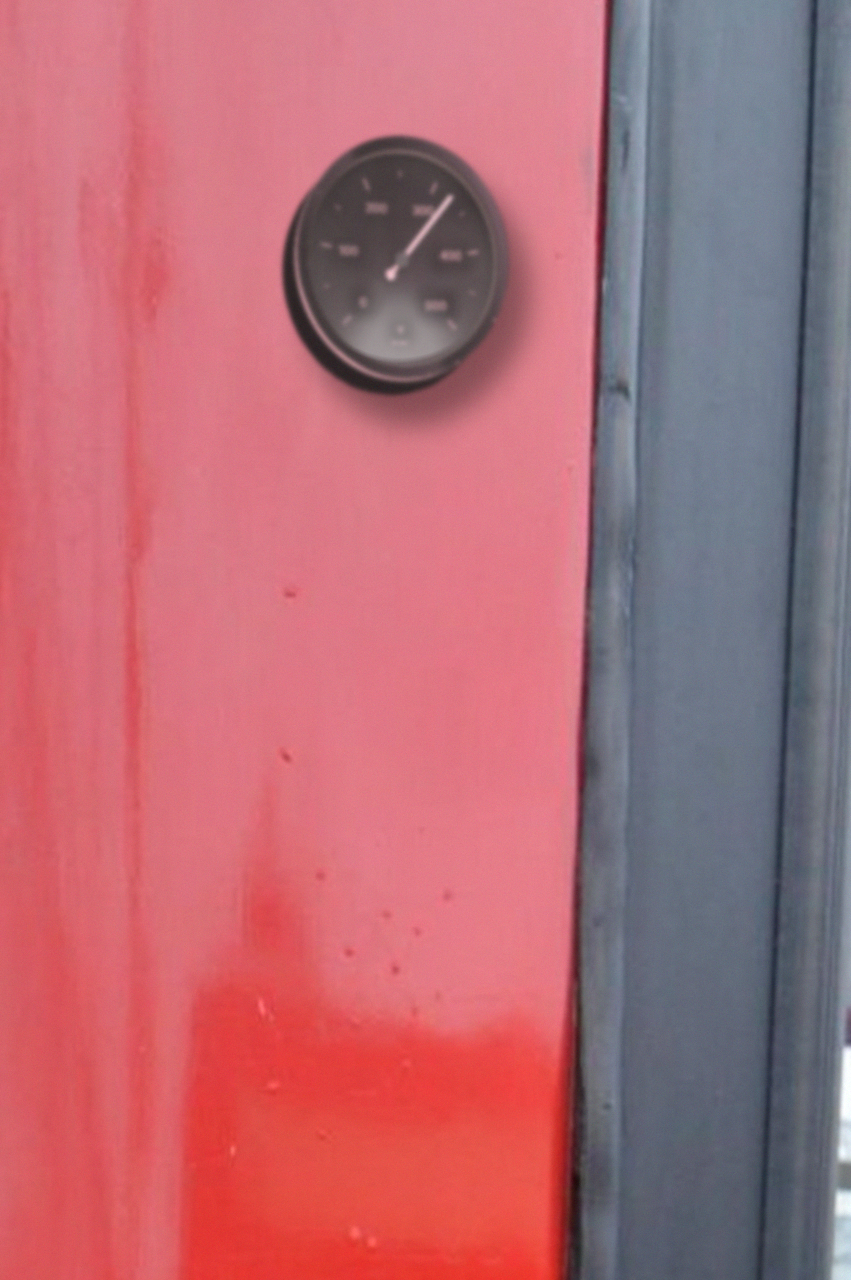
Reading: value=325 unit=V
